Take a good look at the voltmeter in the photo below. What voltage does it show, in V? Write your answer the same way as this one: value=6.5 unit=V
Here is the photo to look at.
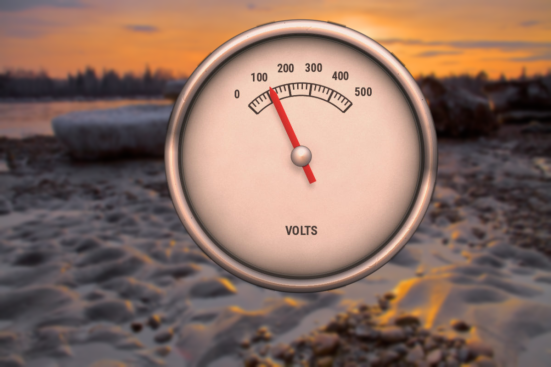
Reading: value=120 unit=V
